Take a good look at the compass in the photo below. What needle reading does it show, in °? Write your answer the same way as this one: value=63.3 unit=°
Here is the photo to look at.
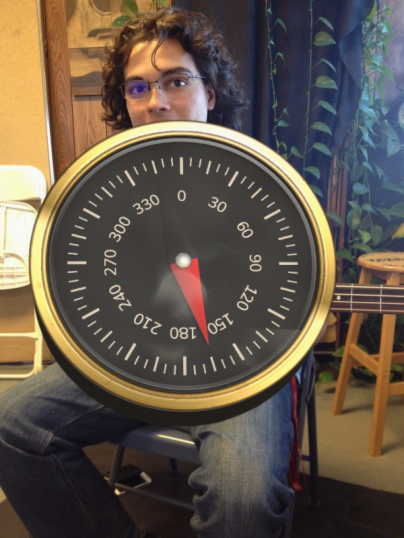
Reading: value=165 unit=°
